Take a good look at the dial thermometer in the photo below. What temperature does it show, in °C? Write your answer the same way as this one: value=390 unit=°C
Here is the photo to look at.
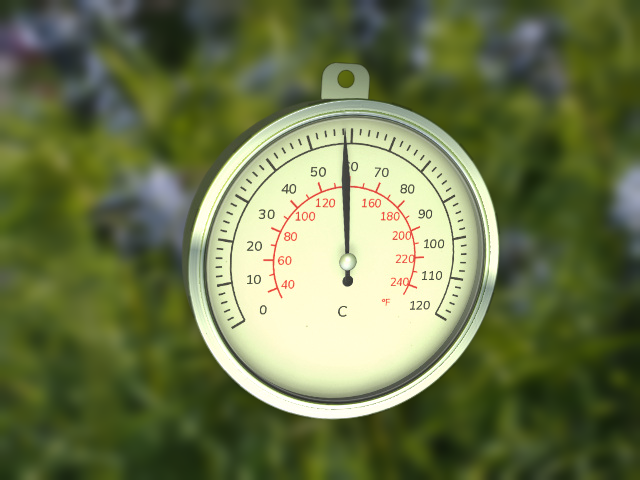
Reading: value=58 unit=°C
